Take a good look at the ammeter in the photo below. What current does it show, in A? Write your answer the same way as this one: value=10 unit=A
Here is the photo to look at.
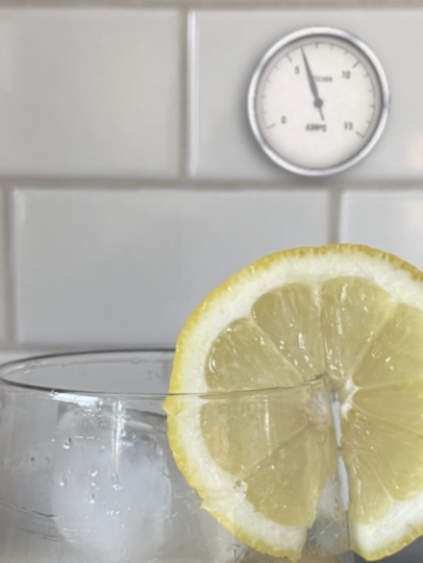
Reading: value=6 unit=A
